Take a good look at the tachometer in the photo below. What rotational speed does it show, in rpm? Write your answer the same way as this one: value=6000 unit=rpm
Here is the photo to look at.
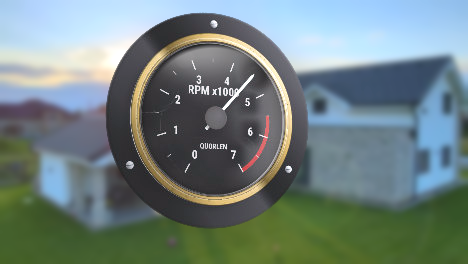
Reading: value=4500 unit=rpm
